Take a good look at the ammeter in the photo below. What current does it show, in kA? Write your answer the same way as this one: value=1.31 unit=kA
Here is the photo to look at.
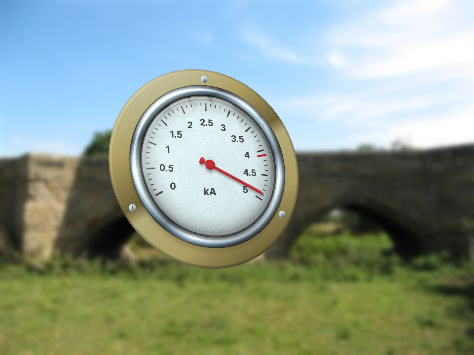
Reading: value=4.9 unit=kA
